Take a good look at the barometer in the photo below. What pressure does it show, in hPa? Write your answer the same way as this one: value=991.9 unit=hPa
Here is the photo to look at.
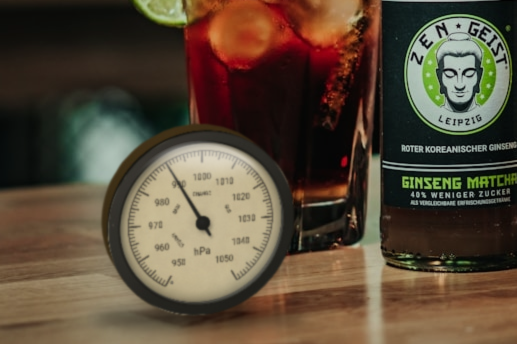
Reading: value=990 unit=hPa
